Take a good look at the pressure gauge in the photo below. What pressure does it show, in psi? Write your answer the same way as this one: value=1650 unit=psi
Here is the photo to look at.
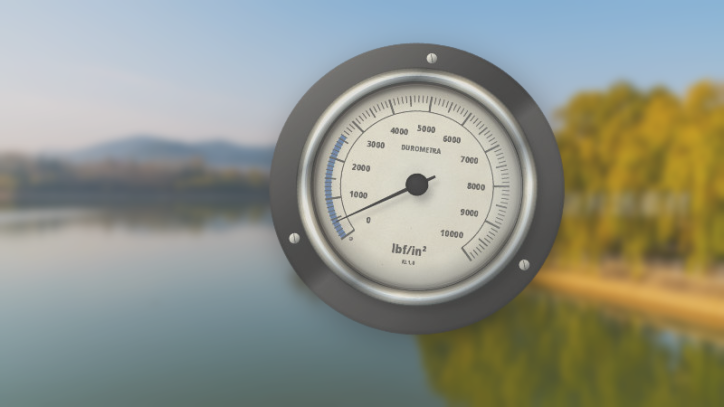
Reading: value=400 unit=psi
